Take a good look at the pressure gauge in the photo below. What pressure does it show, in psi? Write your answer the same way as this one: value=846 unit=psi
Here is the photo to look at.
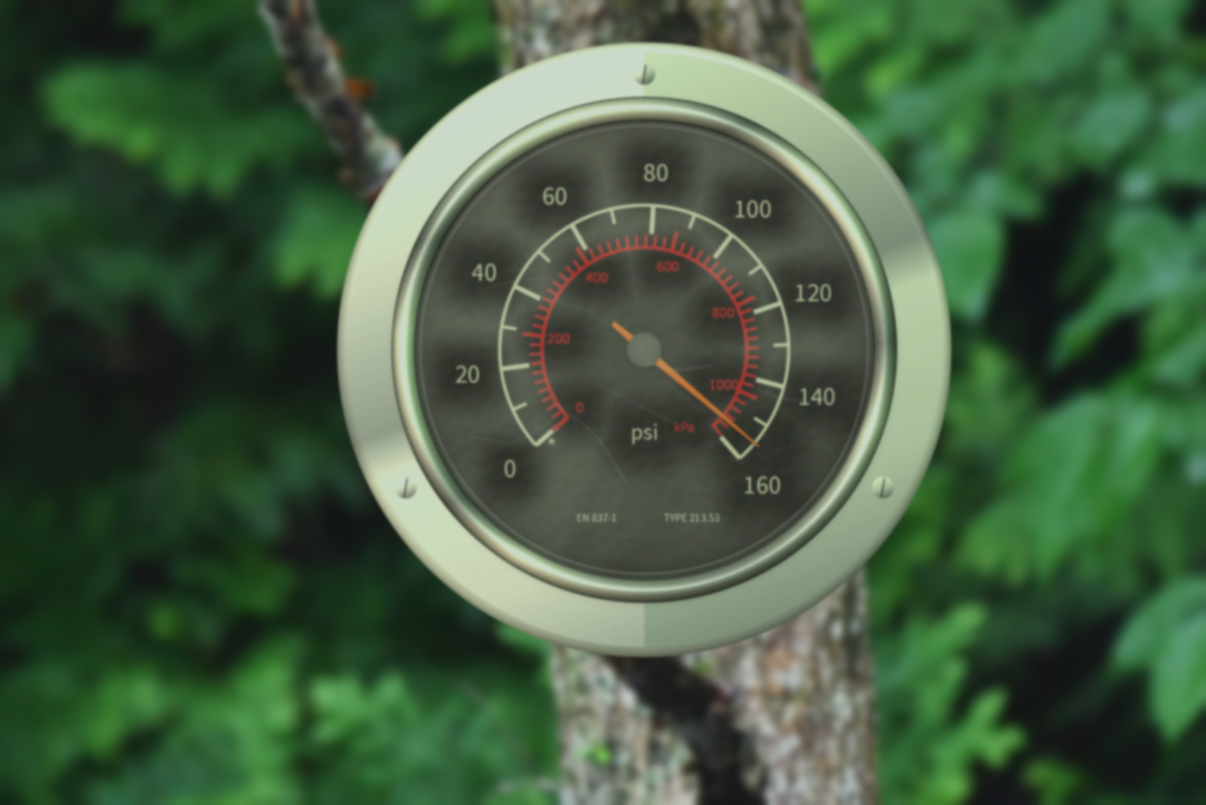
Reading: value=155 unit=psi
